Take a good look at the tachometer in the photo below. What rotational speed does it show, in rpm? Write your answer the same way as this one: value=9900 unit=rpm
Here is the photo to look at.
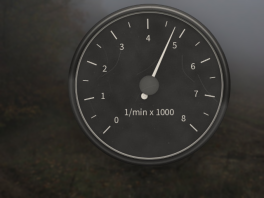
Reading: value=4750 unit=rpm
